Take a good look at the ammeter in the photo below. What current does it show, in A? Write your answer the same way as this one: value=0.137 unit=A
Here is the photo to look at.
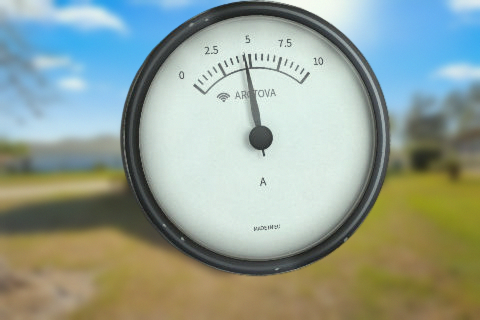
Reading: value=4.5 unit=A
